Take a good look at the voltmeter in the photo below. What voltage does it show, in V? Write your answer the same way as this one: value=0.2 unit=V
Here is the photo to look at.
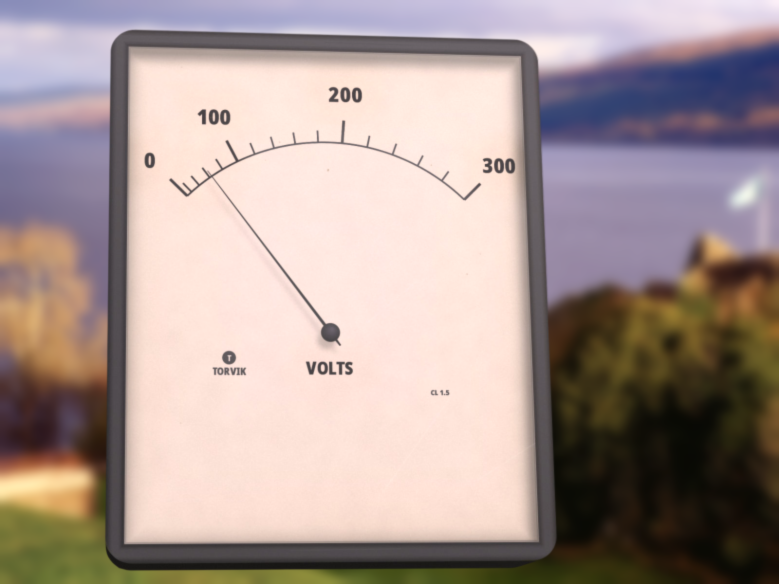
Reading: value=60 unit=V
